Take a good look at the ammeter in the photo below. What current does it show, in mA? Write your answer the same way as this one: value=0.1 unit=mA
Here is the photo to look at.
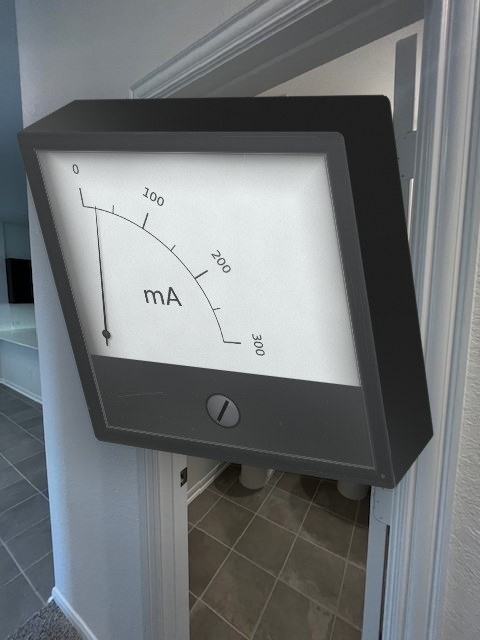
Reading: value=25 unit=mA
